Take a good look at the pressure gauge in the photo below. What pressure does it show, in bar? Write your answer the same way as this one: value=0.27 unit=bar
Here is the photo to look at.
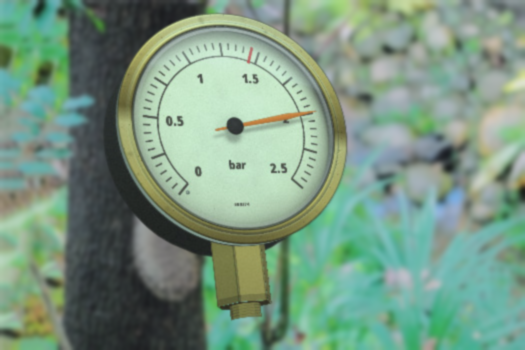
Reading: value=2 unit=bar
